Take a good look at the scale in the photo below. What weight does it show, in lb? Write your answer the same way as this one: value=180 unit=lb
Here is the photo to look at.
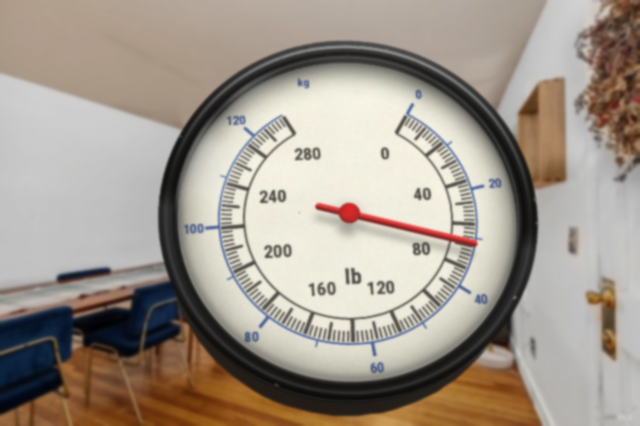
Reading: value=70 unit=lb
